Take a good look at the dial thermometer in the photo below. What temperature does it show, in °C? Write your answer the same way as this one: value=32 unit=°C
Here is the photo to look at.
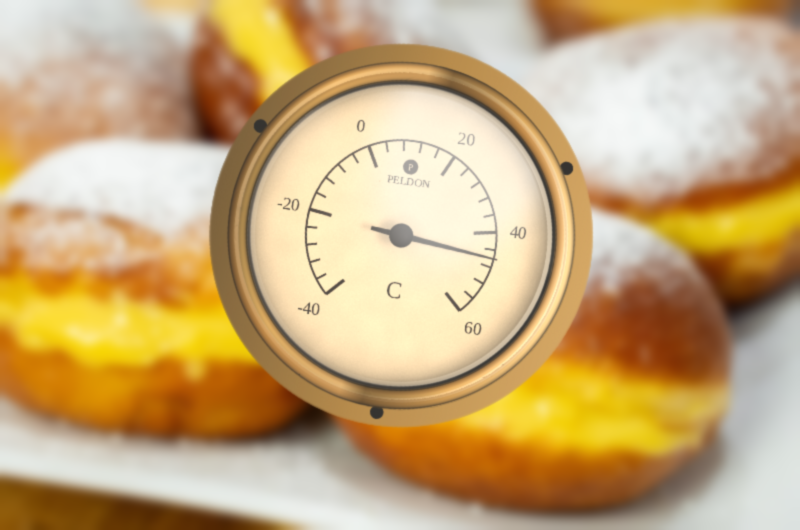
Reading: value=46 unit=°C
